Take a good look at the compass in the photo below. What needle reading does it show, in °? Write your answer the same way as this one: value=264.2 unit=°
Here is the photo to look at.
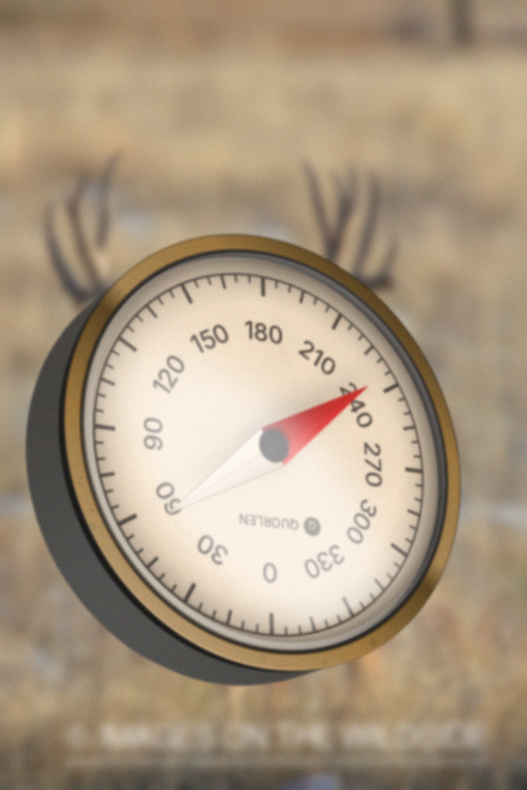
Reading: value=235 unit=°
